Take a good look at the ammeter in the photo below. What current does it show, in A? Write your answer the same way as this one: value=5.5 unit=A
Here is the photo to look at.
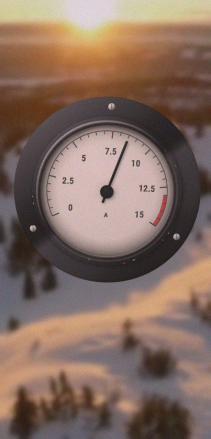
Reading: value=8.5 unit=A
